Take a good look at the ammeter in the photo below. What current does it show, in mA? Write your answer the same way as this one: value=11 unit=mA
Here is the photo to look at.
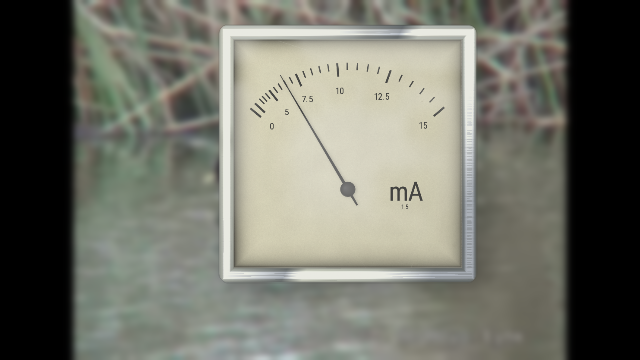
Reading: value=6.5 unit=mA
